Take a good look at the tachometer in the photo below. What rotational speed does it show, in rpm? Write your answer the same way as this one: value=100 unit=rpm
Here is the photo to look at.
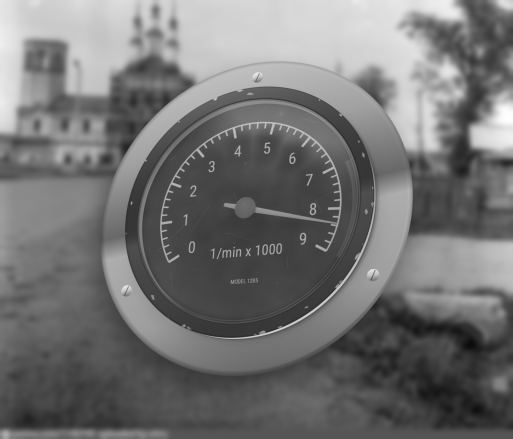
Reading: value=8400 unit=rpm
